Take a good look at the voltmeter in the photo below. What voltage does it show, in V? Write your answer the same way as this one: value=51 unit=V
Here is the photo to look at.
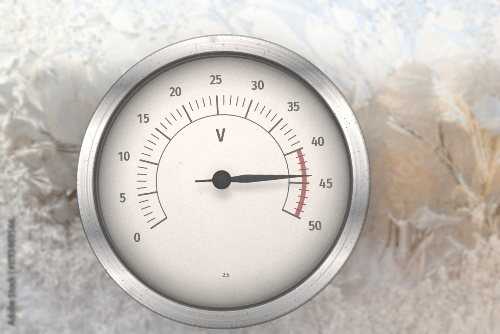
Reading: value=44 unit=V
